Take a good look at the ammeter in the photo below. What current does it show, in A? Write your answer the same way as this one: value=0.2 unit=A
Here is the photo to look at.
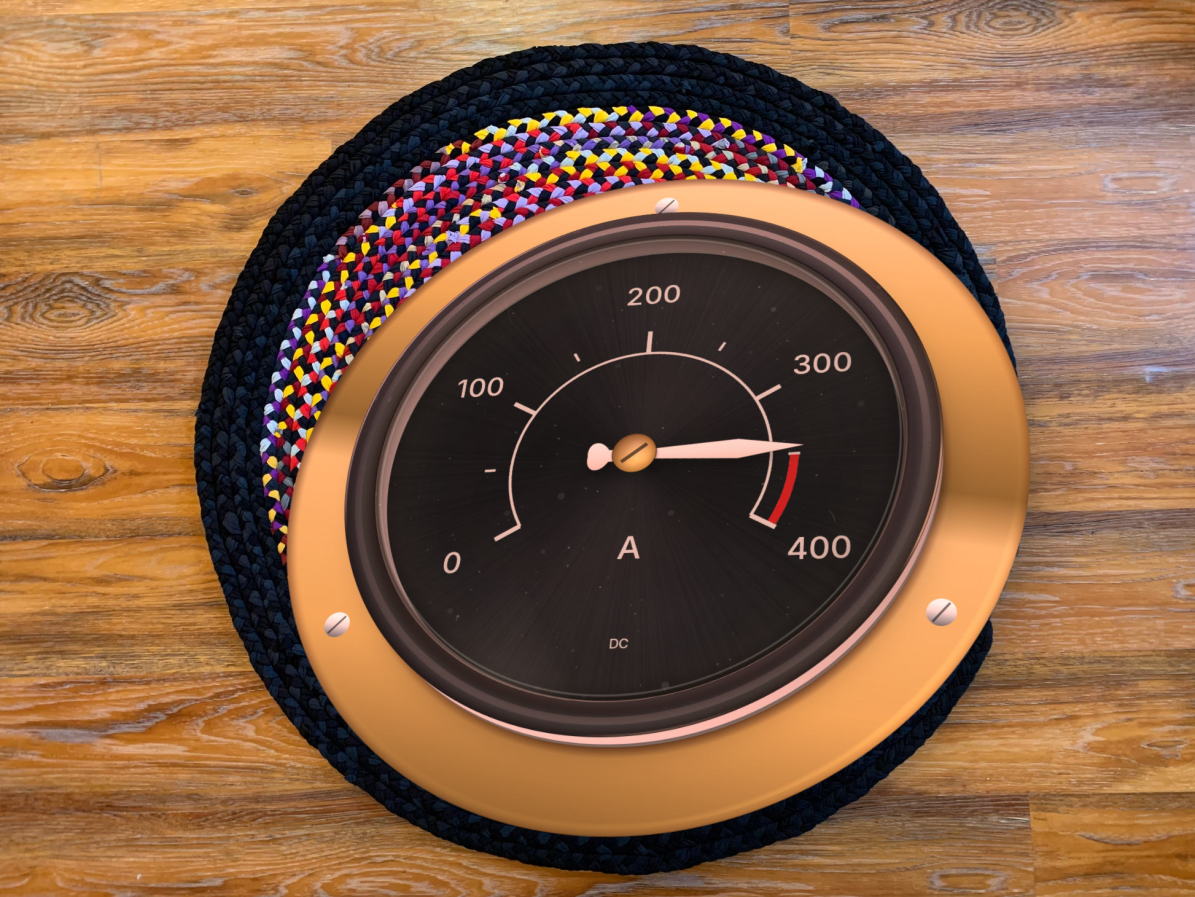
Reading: value=350 unit=A
